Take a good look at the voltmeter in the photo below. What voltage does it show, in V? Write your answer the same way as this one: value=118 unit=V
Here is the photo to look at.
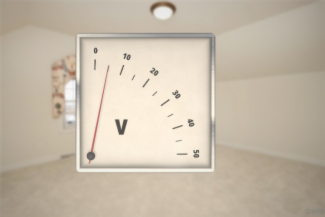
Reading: value=5 unit=V
